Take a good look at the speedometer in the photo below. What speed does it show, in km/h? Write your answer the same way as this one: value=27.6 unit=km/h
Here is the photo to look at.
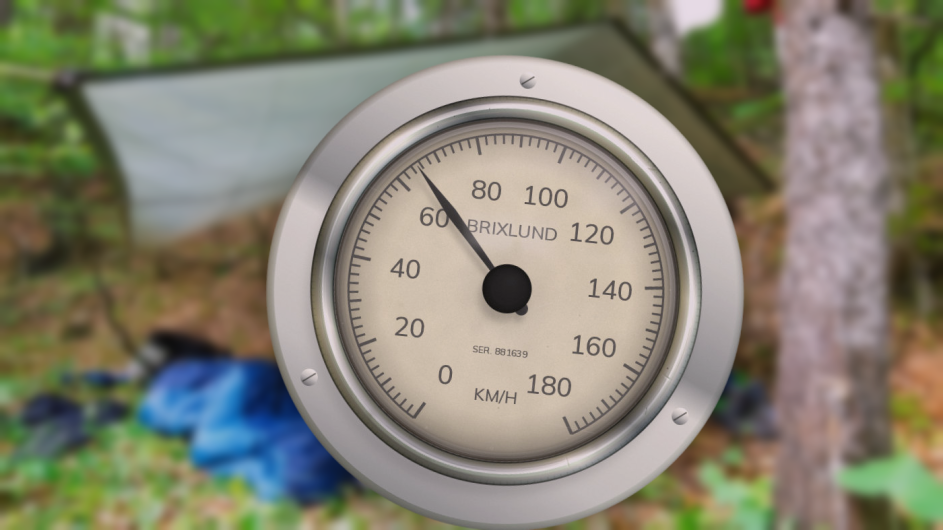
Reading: value=65 unit=km/h
